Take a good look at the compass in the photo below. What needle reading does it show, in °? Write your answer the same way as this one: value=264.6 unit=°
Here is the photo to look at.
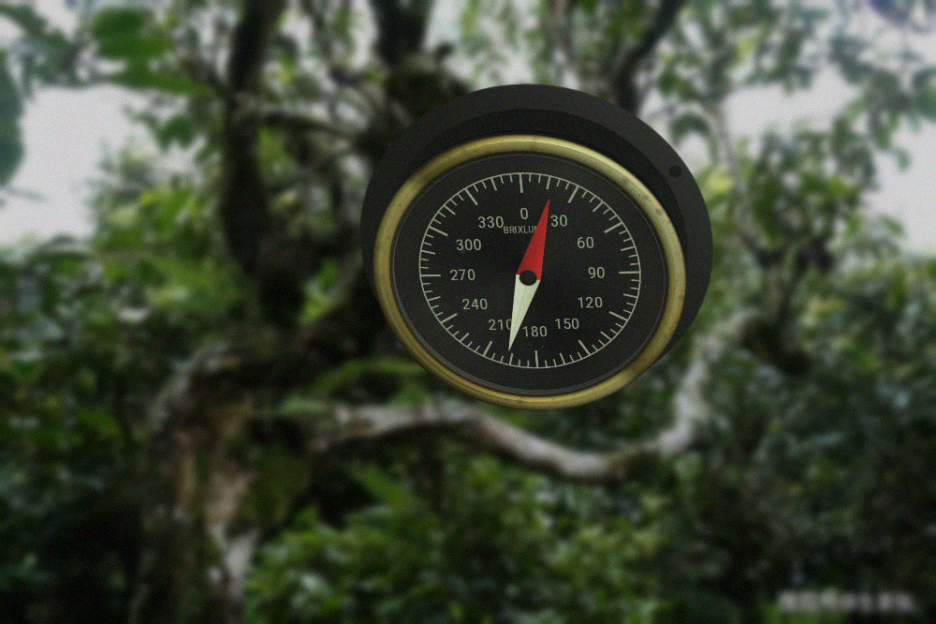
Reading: value=17.5 unit=°
